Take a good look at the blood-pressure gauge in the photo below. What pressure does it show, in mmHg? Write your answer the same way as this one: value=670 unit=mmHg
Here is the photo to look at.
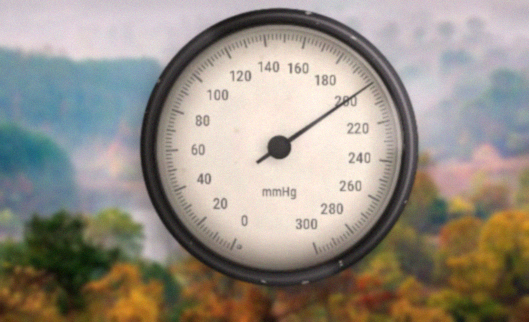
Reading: value=200 unit=mmHg
